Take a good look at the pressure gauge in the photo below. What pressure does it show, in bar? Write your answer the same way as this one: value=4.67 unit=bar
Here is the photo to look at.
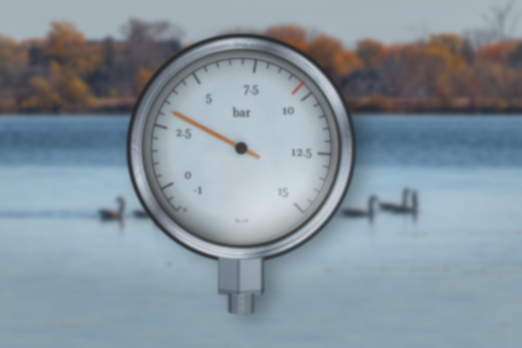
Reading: value=3.25 unit=bar
